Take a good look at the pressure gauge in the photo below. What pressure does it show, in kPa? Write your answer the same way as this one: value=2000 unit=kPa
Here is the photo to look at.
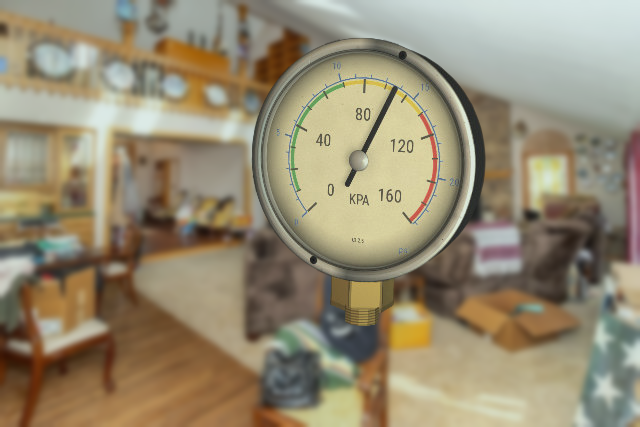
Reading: value=95 unit=kPa
